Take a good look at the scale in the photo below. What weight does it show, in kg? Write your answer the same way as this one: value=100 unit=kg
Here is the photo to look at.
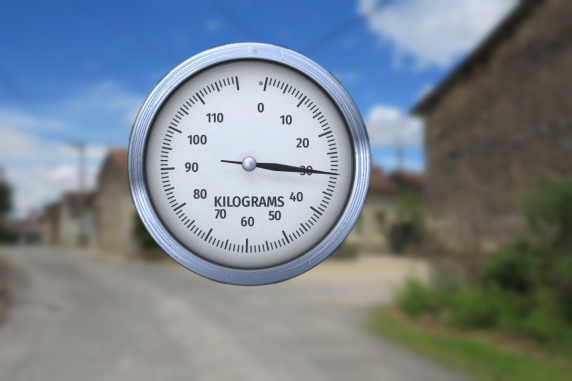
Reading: value=30 unit=kg
